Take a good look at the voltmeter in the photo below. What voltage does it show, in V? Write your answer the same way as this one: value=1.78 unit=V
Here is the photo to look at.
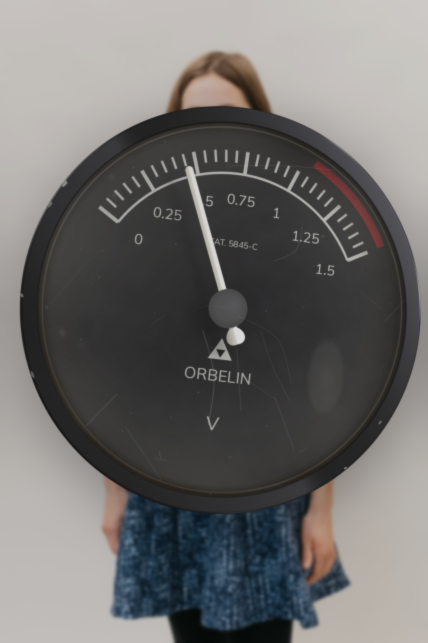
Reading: value=0.45 unit=V
